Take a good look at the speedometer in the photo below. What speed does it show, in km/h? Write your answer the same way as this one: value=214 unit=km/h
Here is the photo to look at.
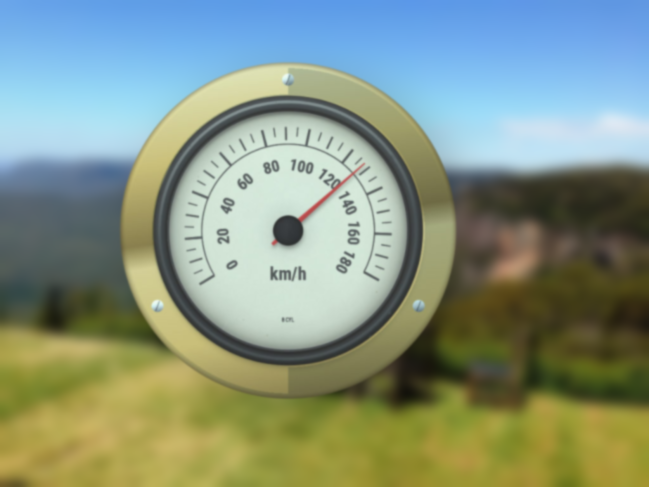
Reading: value=127.5 unit=km/h
